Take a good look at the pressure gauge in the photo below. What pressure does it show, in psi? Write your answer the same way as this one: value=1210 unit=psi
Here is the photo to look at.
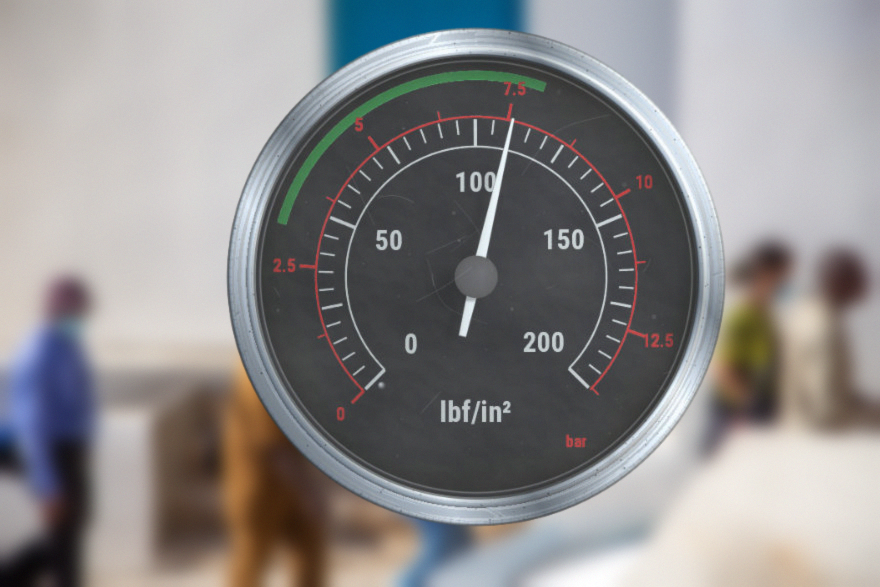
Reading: value=110 unit=psi
